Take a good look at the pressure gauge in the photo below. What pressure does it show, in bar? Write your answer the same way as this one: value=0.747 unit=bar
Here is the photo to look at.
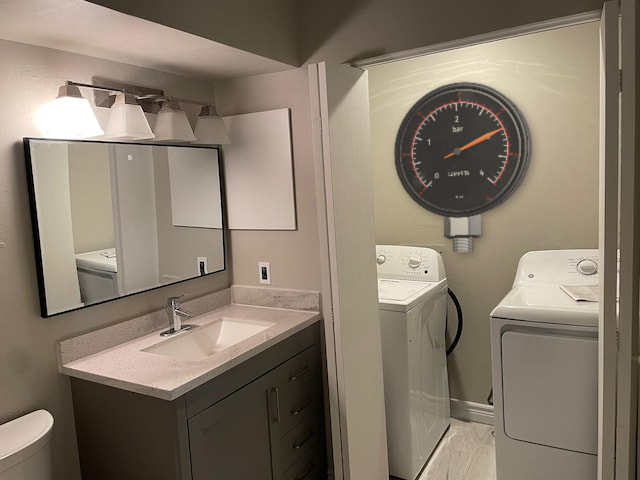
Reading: value=3 unit=bar
